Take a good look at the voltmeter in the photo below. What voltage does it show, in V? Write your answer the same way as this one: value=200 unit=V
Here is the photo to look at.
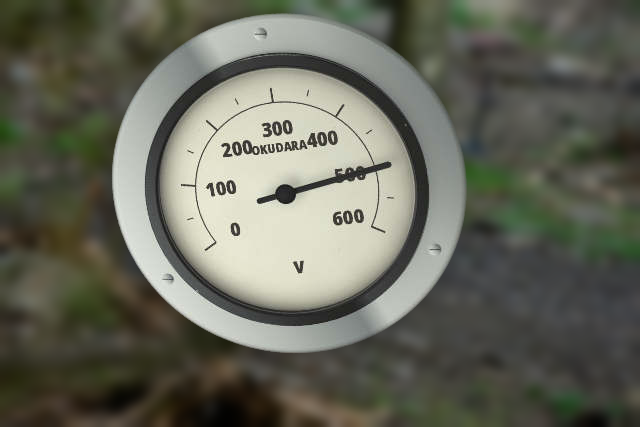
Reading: value=500 unit=V
